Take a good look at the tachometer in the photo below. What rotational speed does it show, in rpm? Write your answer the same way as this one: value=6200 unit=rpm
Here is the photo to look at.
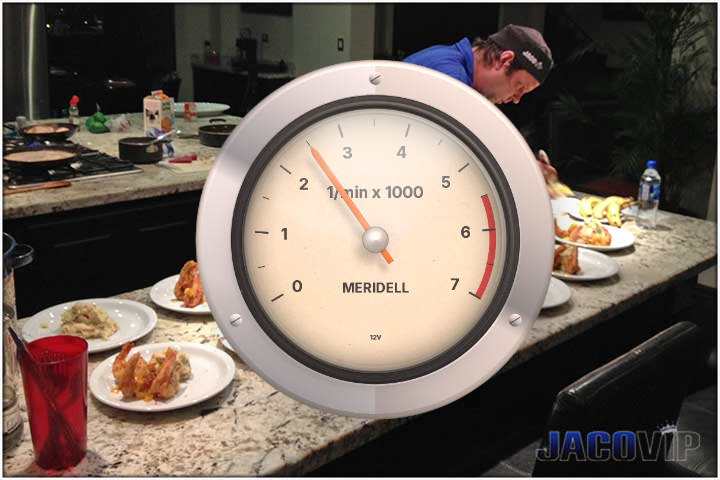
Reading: value=2500 unit=rpm
